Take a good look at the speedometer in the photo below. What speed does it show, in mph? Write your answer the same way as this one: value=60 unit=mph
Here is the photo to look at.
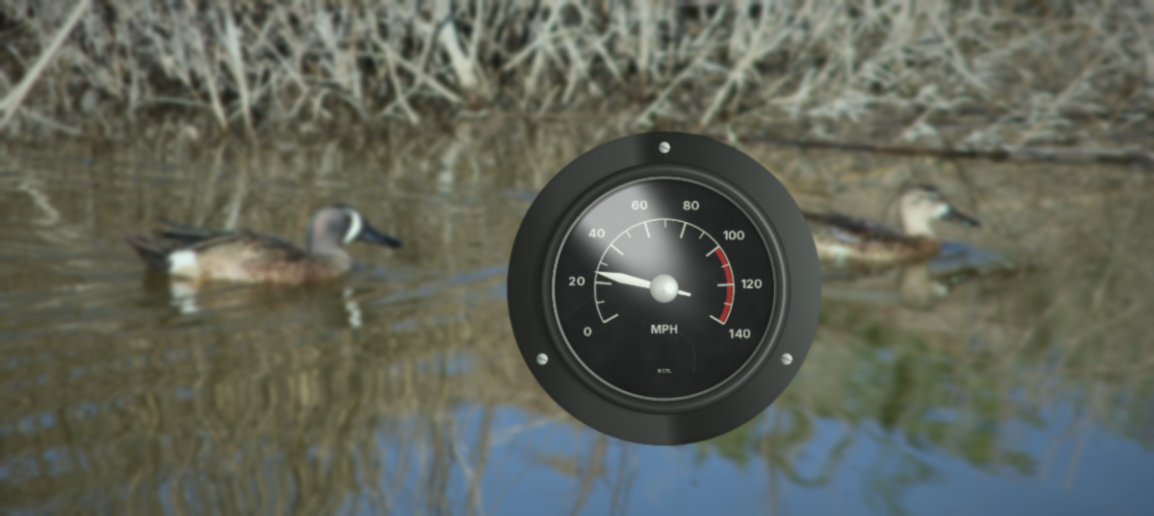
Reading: value=25 unit=mph
